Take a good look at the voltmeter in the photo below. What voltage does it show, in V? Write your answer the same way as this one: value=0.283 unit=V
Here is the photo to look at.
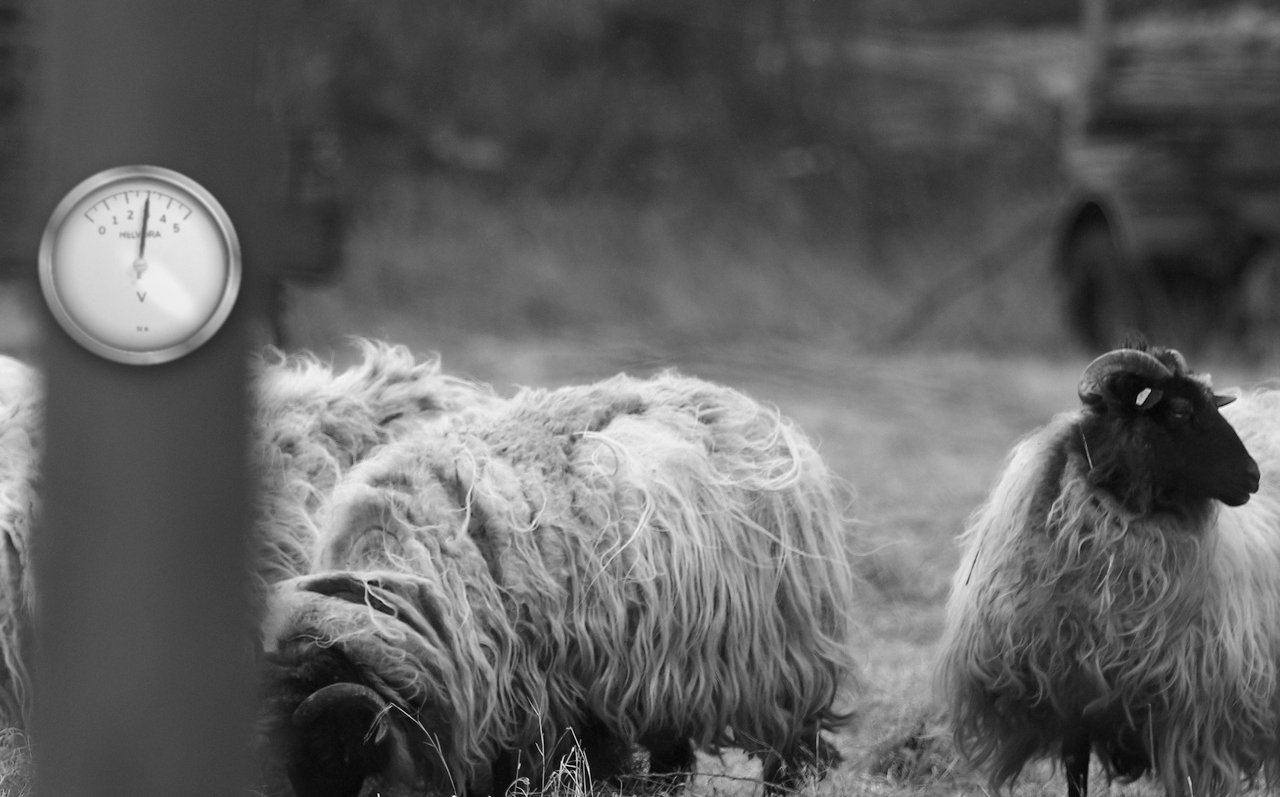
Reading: value=3 unit=V
